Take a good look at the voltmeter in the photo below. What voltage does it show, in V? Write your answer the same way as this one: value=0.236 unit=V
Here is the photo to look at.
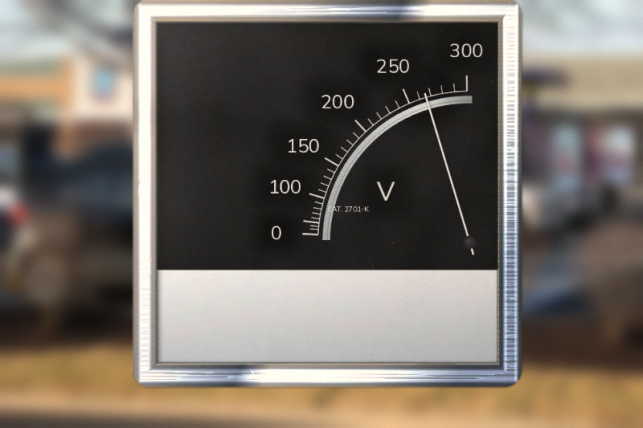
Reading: value=265 unit=V
